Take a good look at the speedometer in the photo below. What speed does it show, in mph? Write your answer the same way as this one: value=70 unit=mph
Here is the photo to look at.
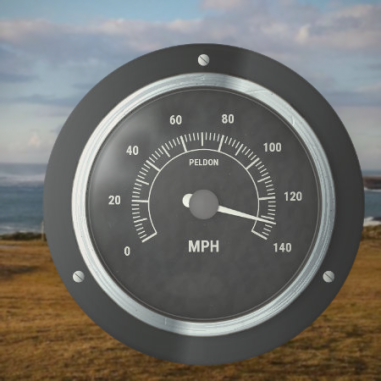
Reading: value=132 unit=mph
